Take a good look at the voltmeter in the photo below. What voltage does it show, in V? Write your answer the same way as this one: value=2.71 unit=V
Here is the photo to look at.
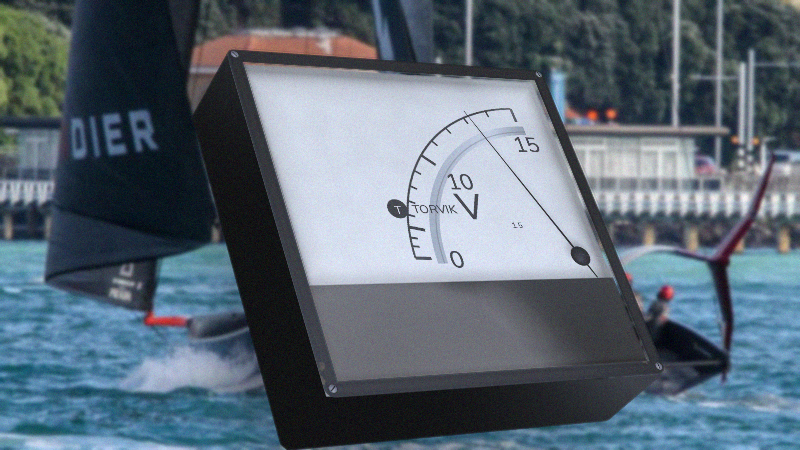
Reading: value=13 unit=V
